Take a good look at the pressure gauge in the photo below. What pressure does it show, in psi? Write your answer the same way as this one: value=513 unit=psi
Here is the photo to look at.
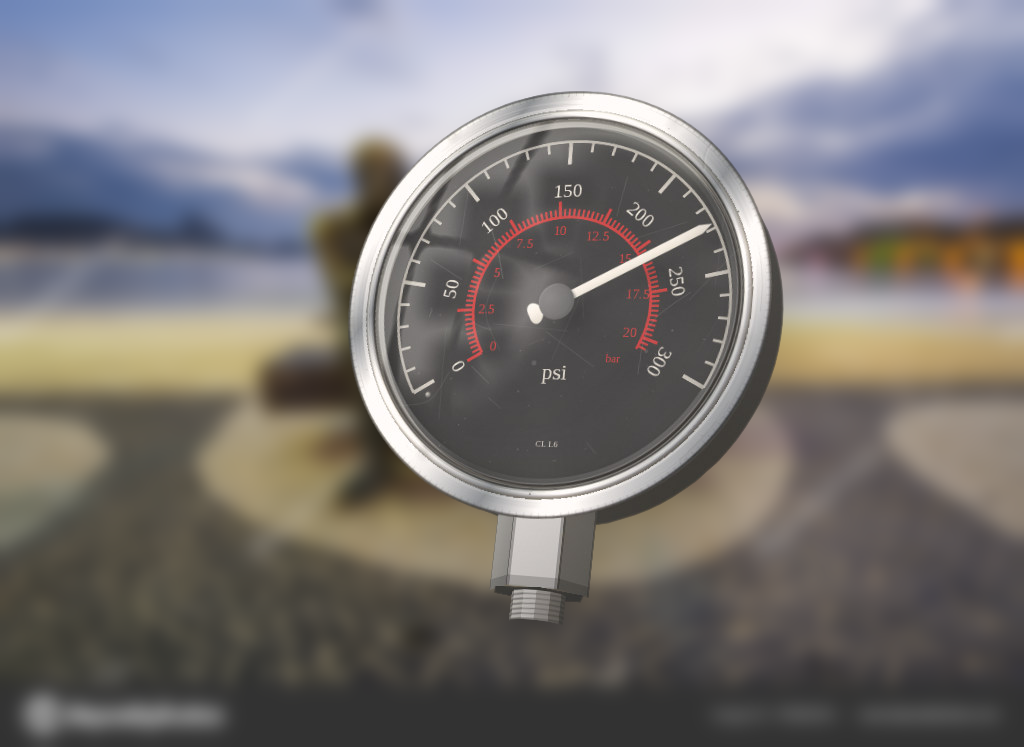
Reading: value=230 unit=psi
